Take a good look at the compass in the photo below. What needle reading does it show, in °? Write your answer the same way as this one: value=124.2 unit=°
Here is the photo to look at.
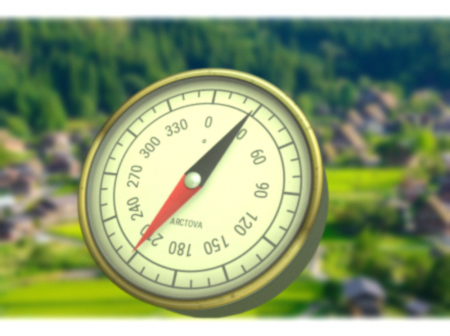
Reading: value=210 unit=°
